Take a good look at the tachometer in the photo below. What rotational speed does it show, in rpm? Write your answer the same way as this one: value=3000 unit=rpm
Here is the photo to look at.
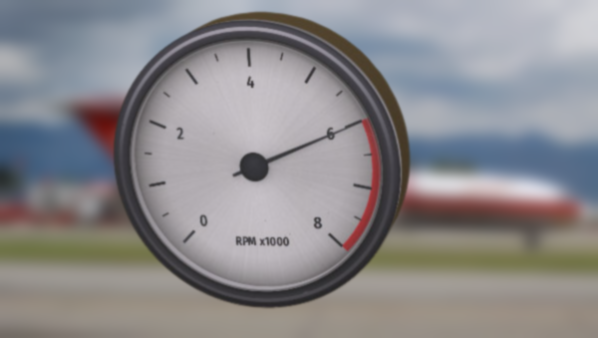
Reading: value=6000 unit=rpm
